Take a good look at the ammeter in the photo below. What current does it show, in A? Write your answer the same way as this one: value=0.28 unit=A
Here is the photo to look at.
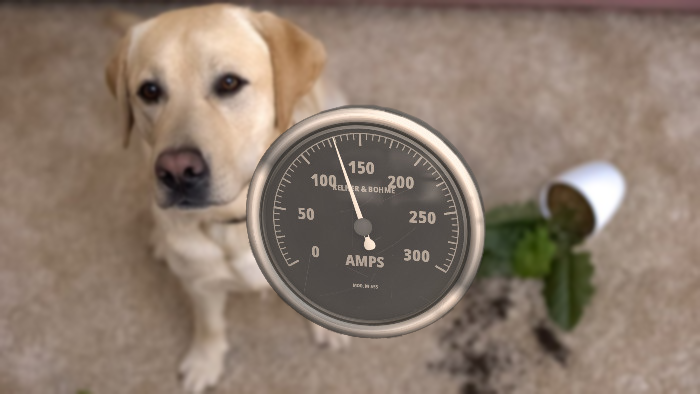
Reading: value=130 unit=A
